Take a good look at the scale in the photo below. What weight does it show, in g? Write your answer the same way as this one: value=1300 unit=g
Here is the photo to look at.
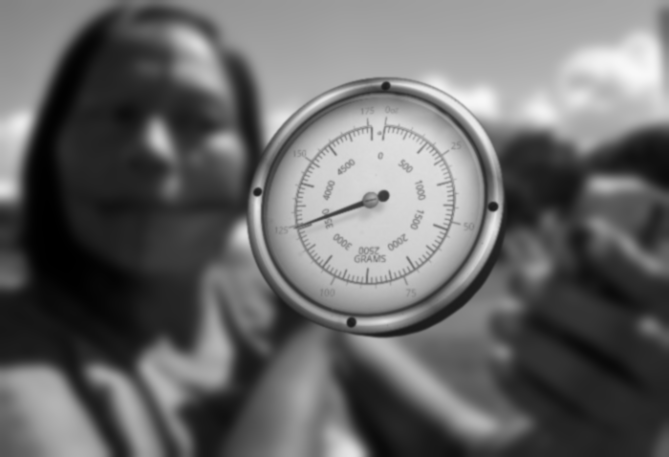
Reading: value=3500 unit=g
